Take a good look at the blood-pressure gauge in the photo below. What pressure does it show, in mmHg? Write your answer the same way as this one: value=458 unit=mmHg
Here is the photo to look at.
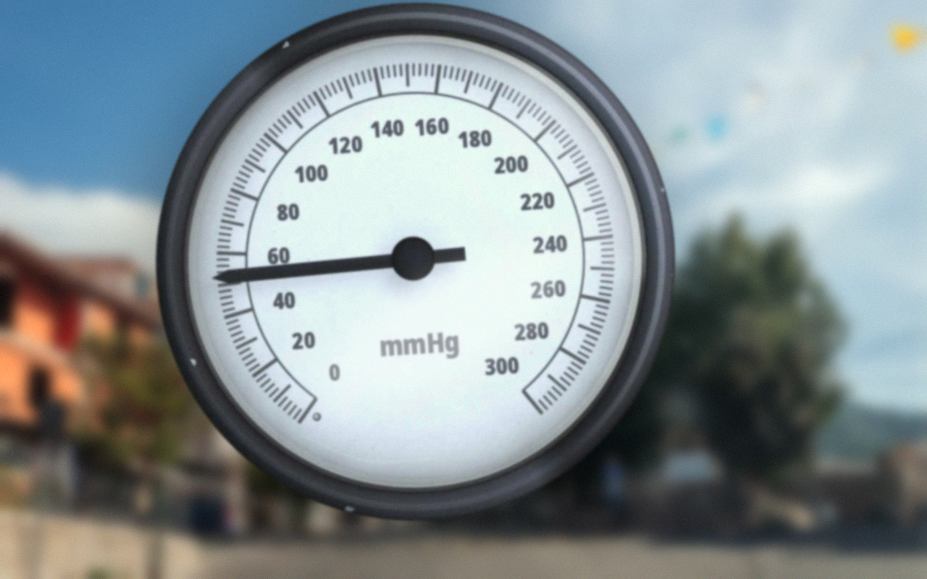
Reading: value=52 unit=mmHg
